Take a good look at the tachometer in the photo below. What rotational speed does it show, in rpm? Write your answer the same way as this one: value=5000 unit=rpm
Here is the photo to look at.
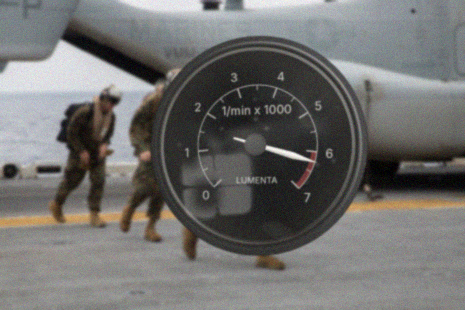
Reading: value=6250 unit=rpm
